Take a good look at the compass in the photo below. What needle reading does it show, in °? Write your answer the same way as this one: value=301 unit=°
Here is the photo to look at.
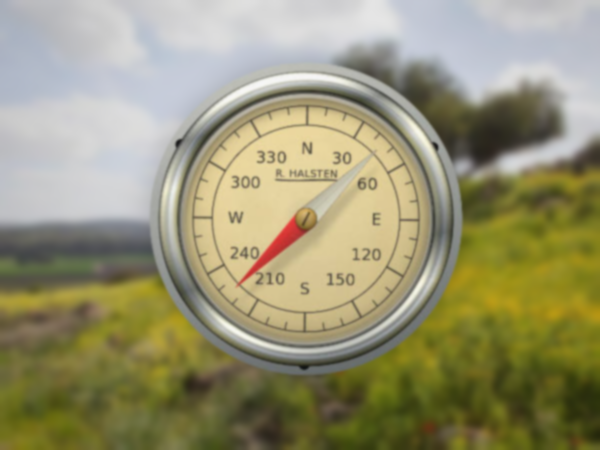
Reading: value=225 unit=°
